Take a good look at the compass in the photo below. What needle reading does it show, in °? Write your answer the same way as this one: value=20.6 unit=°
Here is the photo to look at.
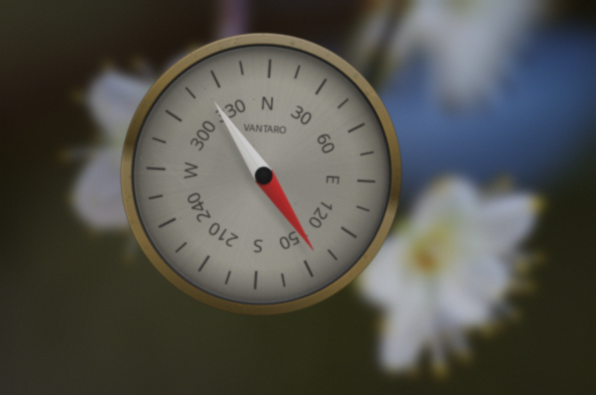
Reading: value=142.5 unit=°
